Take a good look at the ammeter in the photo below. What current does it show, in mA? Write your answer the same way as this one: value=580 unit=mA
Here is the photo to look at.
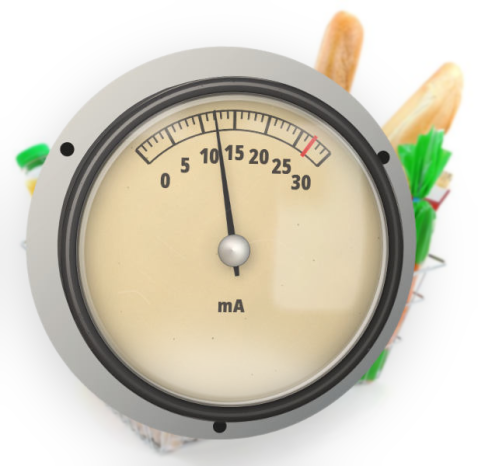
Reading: value=12 unit=mA
